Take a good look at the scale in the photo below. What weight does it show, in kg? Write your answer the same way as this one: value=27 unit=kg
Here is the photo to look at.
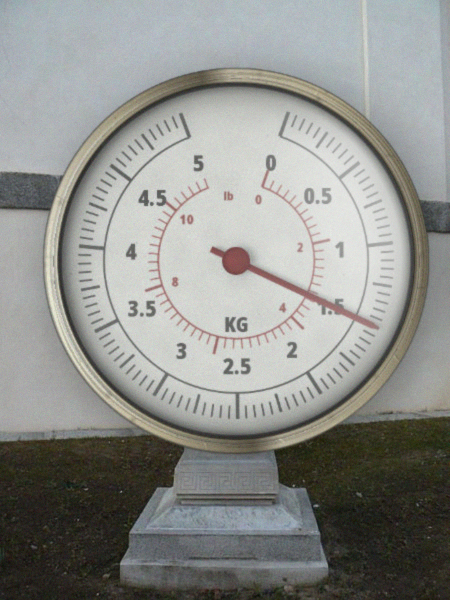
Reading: value=1.5 unit=kg
